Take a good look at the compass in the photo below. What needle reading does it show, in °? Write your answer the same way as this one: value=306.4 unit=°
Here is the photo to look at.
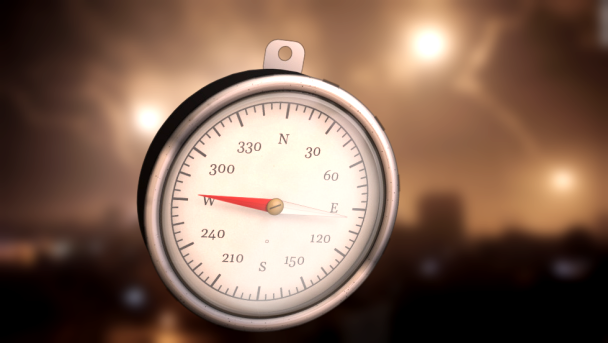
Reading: value=275 unit=°
